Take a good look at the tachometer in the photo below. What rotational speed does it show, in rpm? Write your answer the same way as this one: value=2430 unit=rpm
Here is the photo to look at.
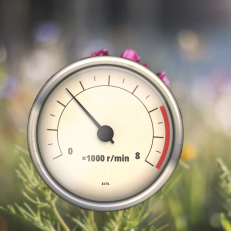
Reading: value=2500 unit=rpm
